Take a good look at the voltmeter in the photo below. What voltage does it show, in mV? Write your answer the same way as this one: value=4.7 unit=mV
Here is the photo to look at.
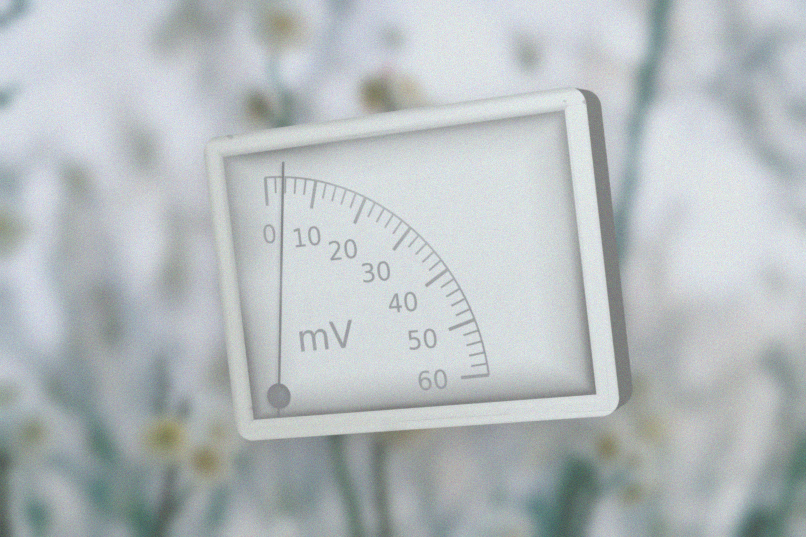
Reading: value=4 unit=mV
